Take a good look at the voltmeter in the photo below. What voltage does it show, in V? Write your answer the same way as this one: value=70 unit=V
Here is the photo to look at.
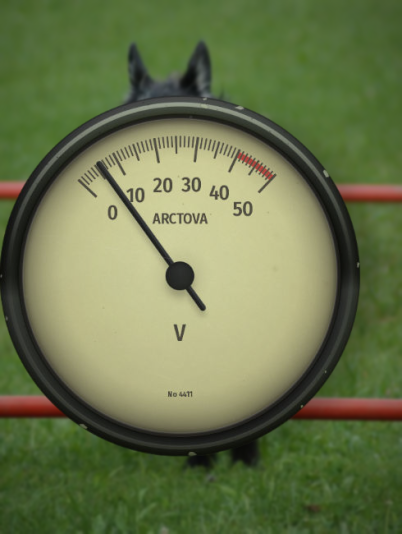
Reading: value=6 unit=V
